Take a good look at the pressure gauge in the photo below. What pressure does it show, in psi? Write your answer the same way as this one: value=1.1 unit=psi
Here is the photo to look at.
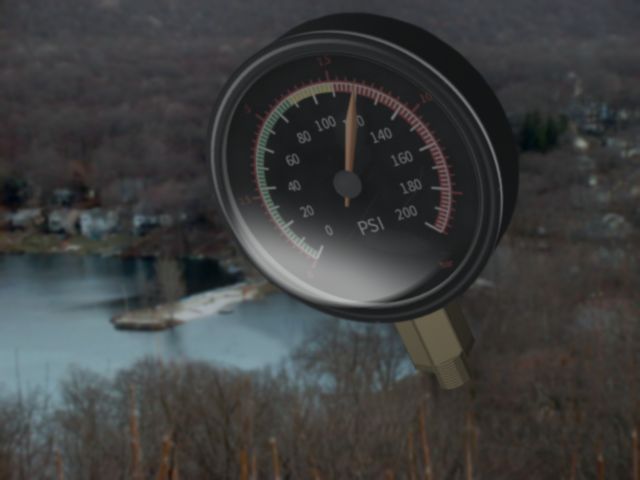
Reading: value=120 unit=psi
